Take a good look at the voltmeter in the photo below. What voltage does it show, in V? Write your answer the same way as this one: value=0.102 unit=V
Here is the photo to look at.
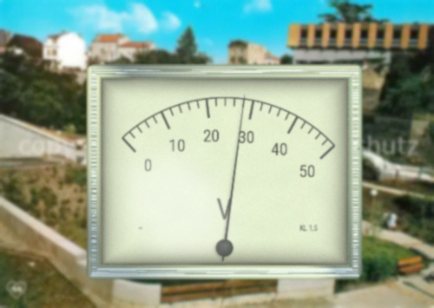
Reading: value=28 unit=V
